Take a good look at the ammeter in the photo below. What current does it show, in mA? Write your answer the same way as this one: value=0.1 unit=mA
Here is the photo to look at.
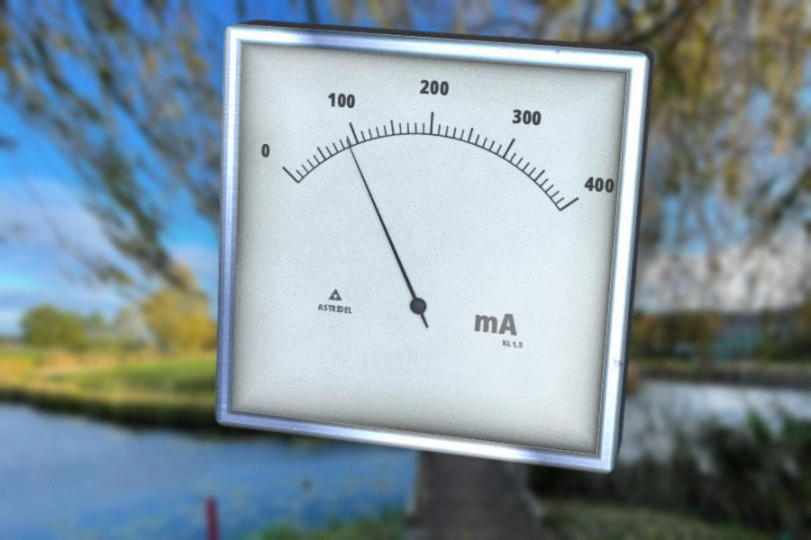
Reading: value=90 unit=mA
